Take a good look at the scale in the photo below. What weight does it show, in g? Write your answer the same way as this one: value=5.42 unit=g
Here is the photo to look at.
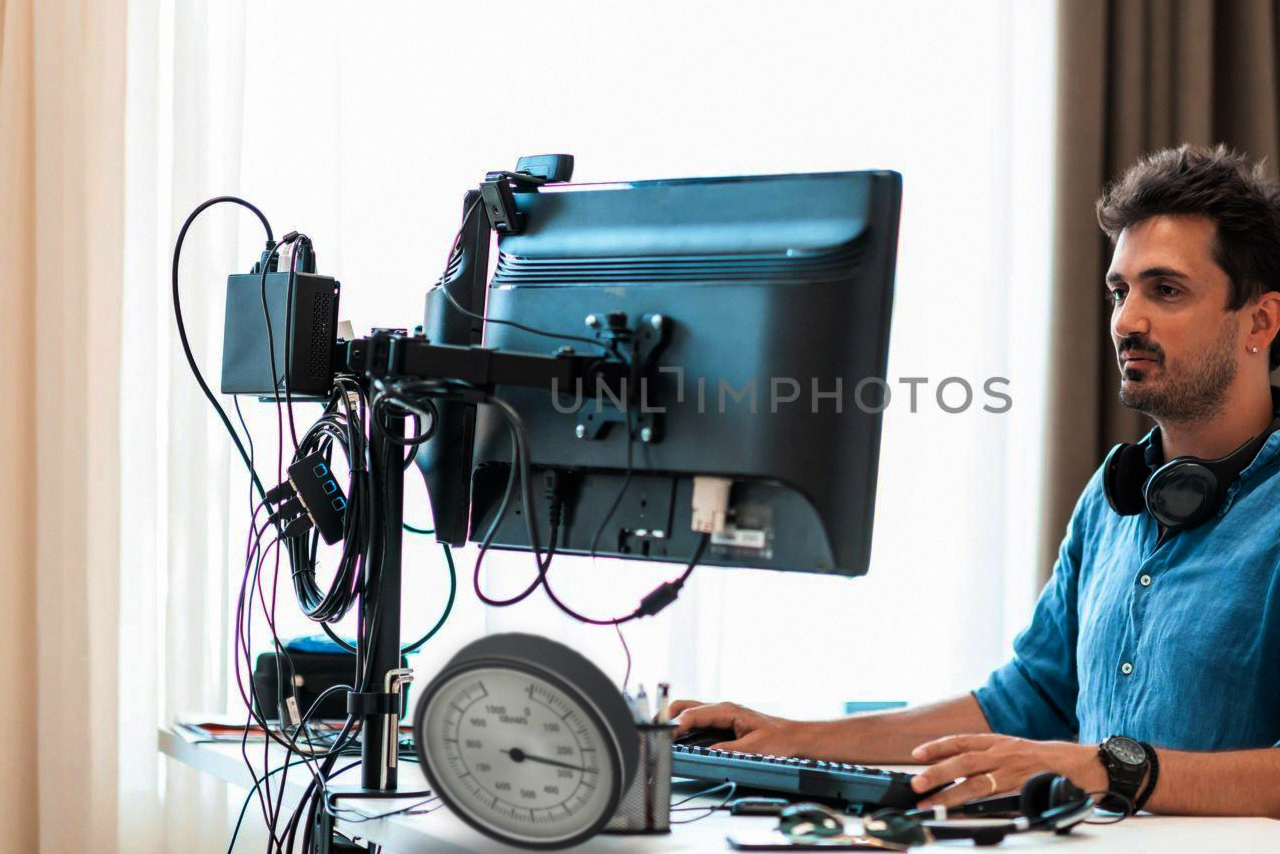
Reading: value=250 unit=g
